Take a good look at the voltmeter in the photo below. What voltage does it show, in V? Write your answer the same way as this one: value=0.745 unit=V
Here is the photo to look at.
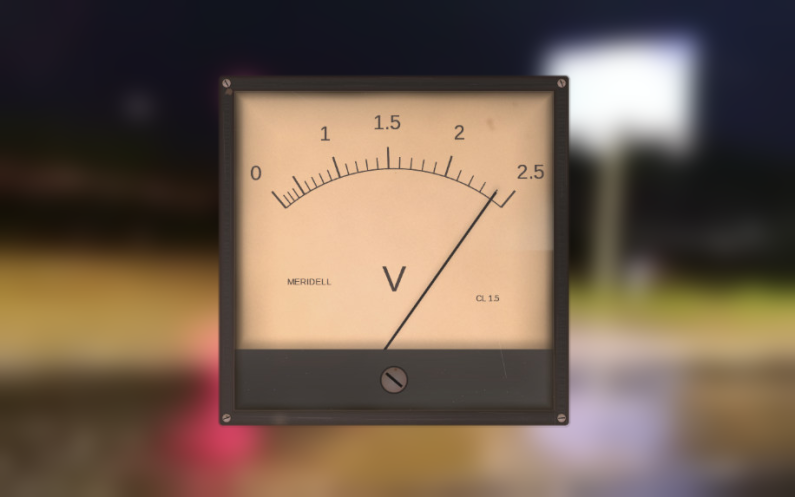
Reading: value=2.4 unit=V
